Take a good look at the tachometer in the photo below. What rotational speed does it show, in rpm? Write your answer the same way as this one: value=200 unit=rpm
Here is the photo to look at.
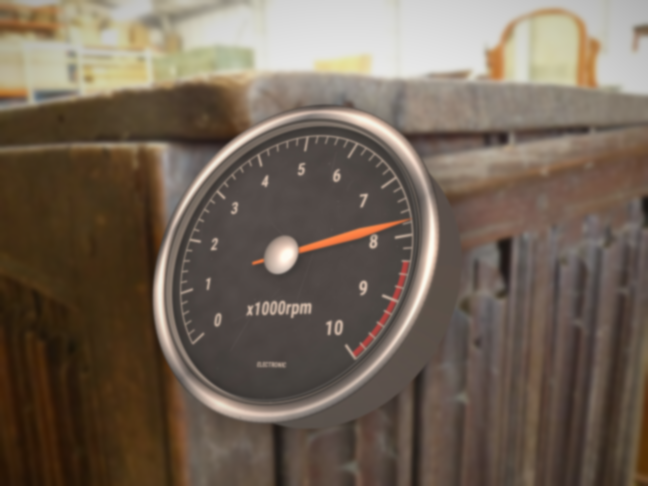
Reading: value=7800 unit=rpm
